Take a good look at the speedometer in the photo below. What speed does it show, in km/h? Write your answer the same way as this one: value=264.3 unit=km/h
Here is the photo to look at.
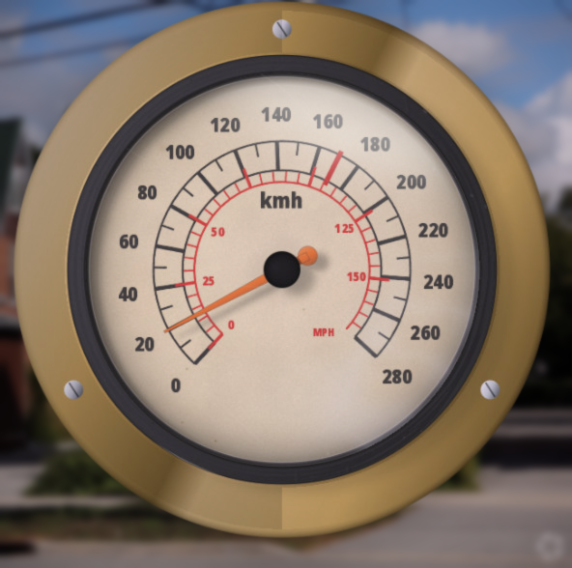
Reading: value=20 unit=km/h
